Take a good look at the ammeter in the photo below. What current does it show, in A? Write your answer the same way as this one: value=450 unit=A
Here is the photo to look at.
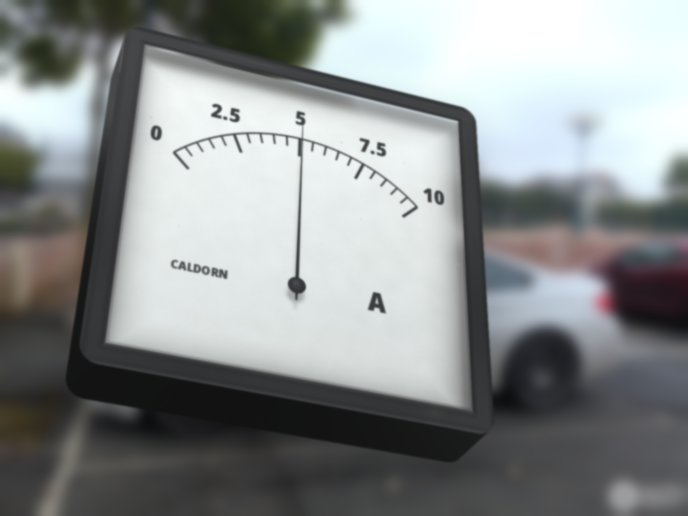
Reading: value=5 unit=A
